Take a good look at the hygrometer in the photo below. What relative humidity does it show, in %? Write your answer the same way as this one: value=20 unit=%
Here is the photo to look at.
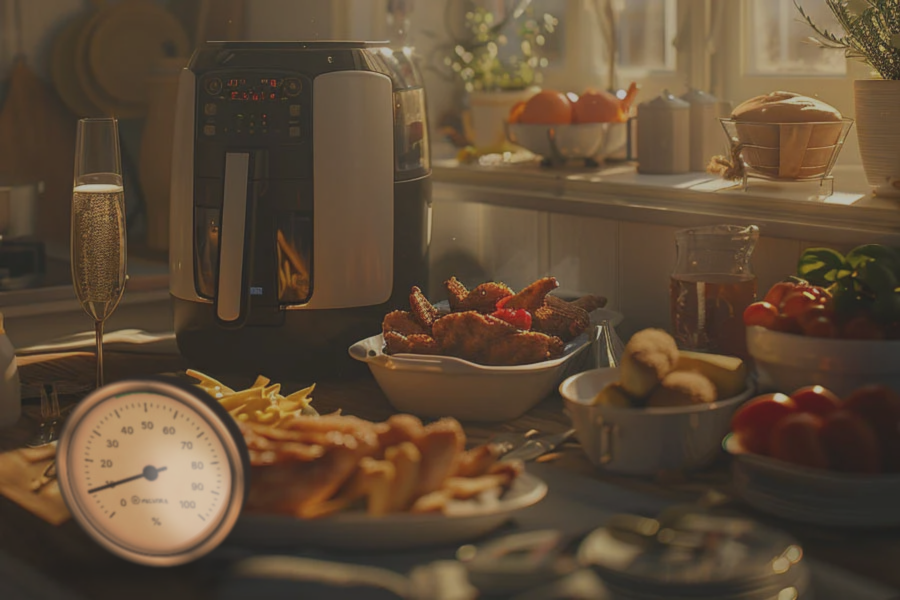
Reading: value=10 unit=%
